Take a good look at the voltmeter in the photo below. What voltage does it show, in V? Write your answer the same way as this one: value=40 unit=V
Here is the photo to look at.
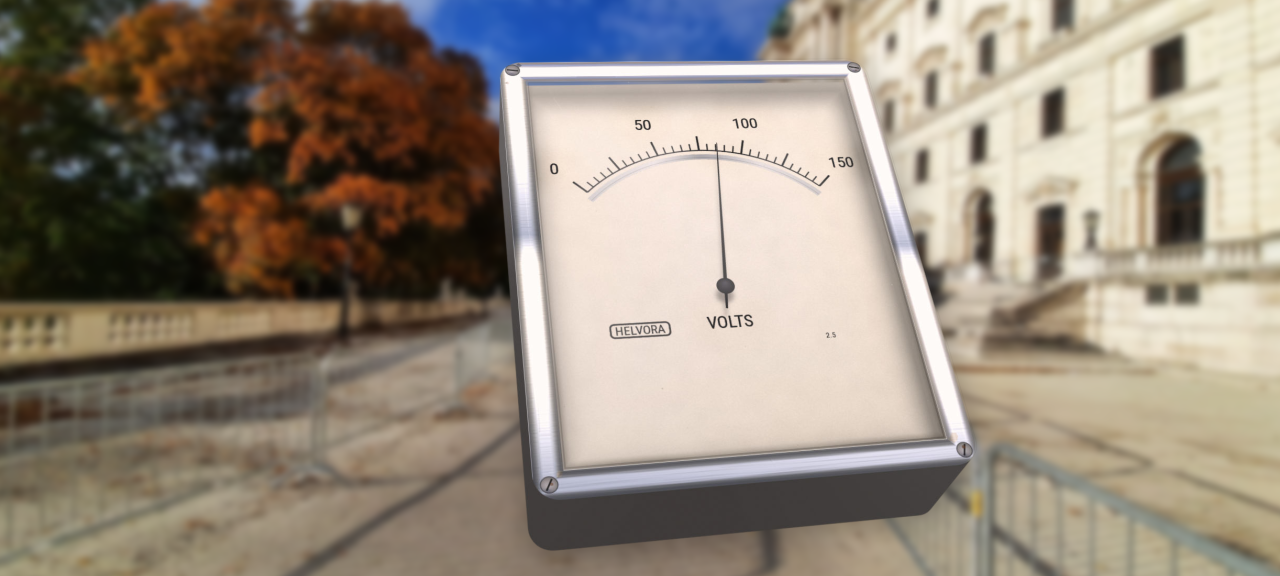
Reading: value=85 unit=V
